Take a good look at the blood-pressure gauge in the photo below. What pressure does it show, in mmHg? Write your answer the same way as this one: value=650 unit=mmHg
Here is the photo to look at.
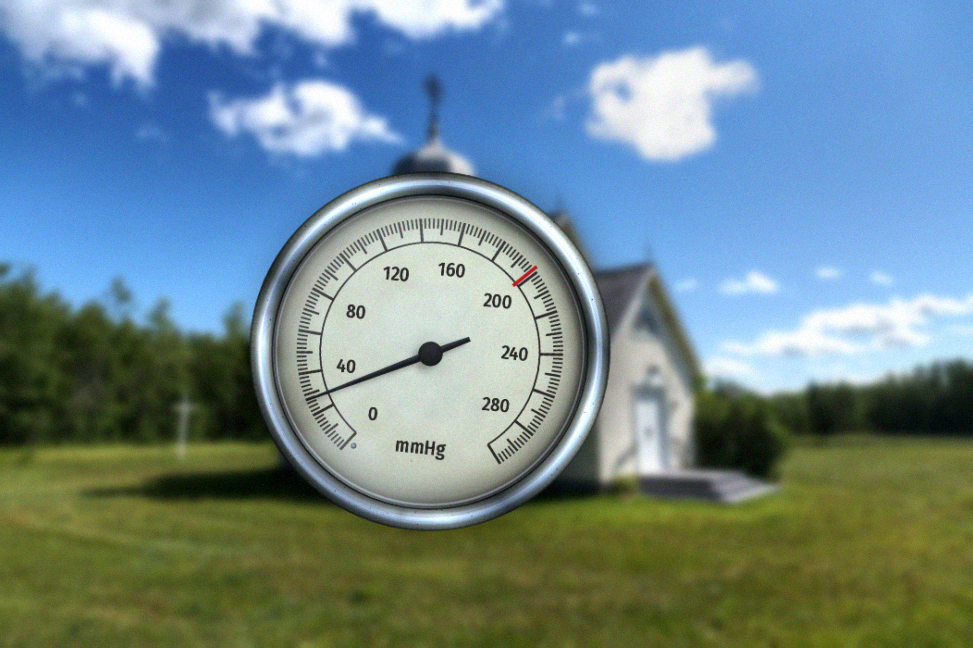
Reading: value=28 unit=mmHg
